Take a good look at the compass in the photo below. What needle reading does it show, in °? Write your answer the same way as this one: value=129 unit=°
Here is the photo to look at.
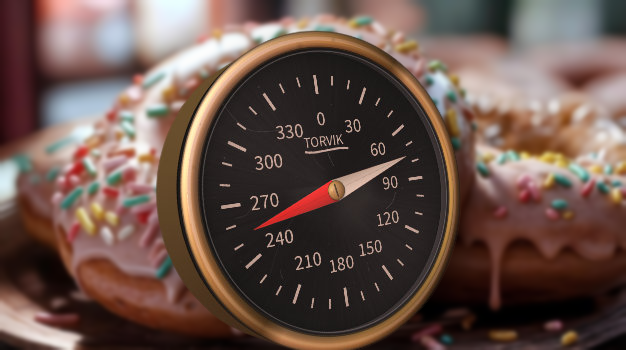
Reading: value=255 unit=°
